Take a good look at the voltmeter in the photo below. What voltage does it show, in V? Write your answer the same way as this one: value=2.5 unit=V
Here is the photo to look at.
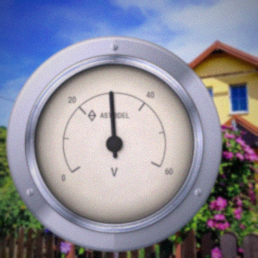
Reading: value=30 unit=V
